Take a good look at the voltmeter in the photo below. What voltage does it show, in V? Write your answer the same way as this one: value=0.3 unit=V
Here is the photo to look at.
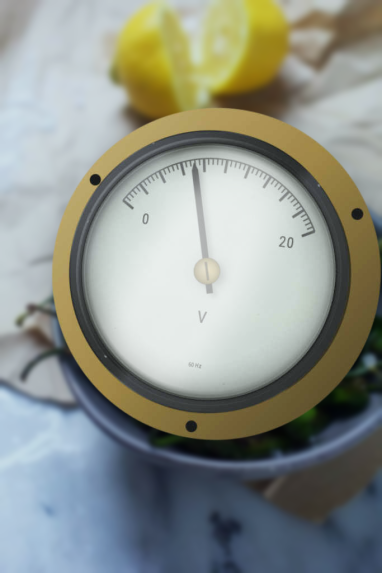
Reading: value=7.2 unit=V
